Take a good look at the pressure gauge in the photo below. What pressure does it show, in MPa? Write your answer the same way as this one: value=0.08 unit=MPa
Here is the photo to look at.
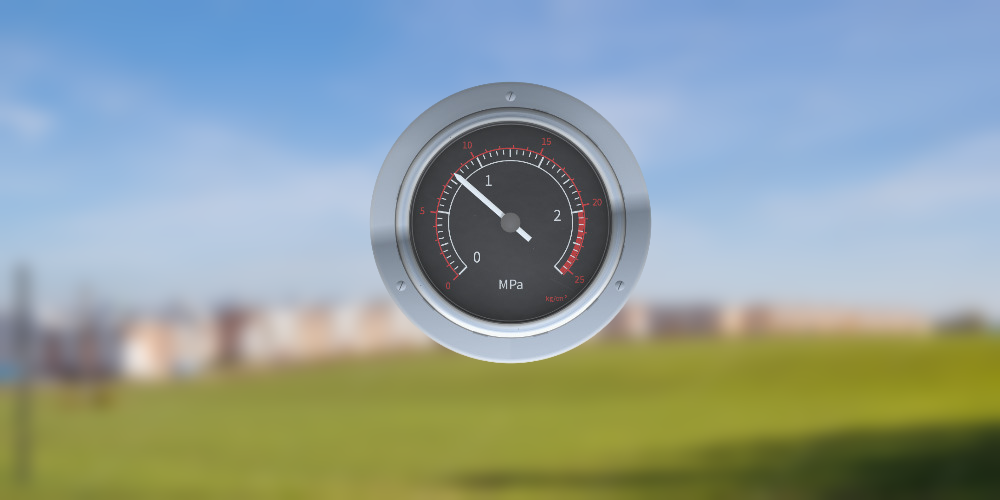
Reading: value=0.8 unit=MPa
